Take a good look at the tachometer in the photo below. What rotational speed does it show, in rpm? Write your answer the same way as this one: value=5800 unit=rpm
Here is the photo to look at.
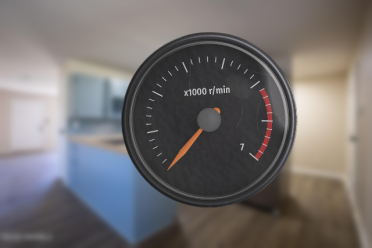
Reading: value=0 unit=rpm
